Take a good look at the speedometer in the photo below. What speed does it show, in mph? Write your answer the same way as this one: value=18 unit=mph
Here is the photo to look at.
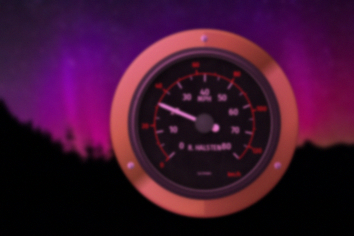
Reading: value=20 unit=mph
